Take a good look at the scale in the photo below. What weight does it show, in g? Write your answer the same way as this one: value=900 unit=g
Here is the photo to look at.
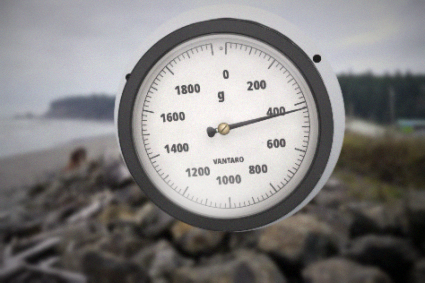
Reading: value=420 unit=g
